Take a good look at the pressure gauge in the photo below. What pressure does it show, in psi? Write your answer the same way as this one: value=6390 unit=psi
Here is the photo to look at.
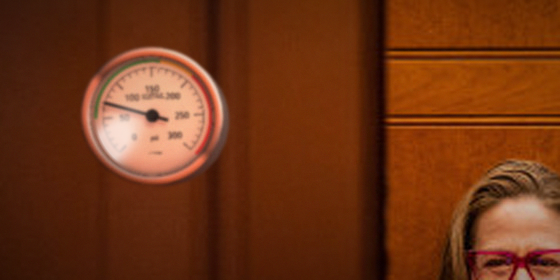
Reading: value=70 unit=psi
